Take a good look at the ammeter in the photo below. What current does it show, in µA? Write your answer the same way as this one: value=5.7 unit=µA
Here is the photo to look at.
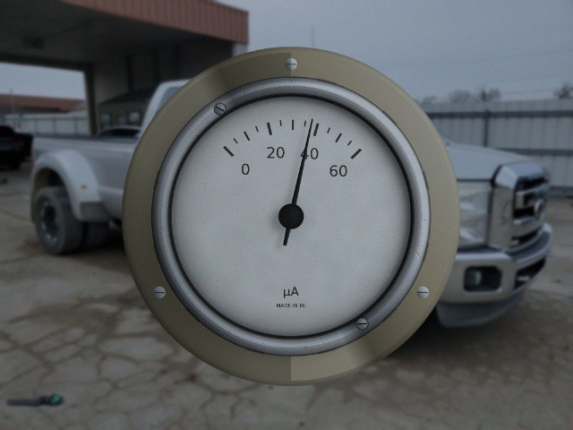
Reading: value=37.5 unit=µA
